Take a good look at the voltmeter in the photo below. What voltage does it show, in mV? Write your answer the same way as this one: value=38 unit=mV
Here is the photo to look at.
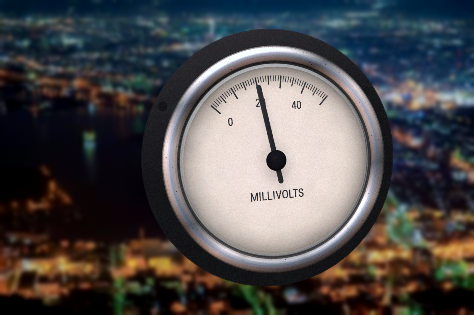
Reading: value=20 unit=mV
